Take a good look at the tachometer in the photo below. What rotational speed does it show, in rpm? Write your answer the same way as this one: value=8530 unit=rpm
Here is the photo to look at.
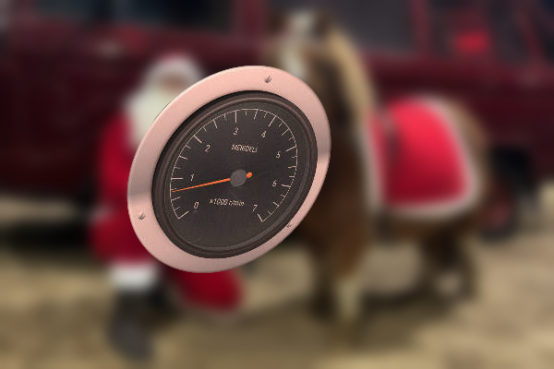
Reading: value=750 unit=rpm
